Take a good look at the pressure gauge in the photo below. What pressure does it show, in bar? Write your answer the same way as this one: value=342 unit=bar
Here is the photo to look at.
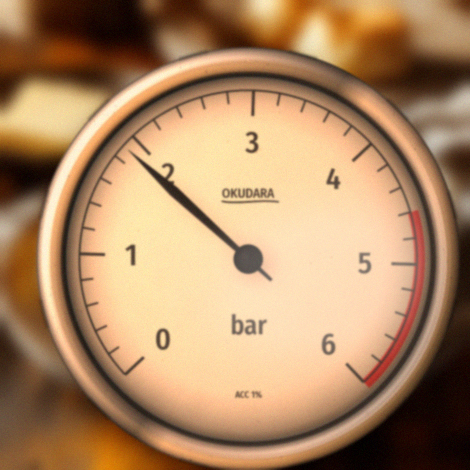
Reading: value=1.9 unit=bar
